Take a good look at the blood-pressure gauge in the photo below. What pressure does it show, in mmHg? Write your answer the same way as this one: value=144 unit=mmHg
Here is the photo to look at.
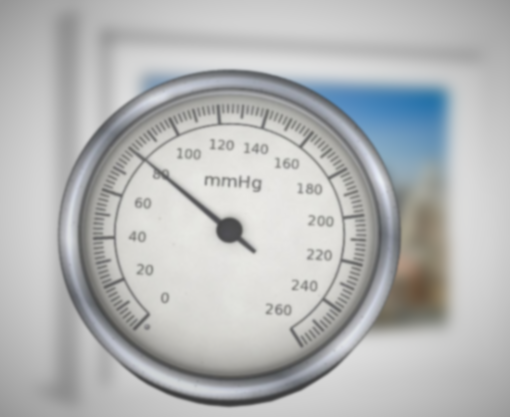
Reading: value=80 unit=mmHg
